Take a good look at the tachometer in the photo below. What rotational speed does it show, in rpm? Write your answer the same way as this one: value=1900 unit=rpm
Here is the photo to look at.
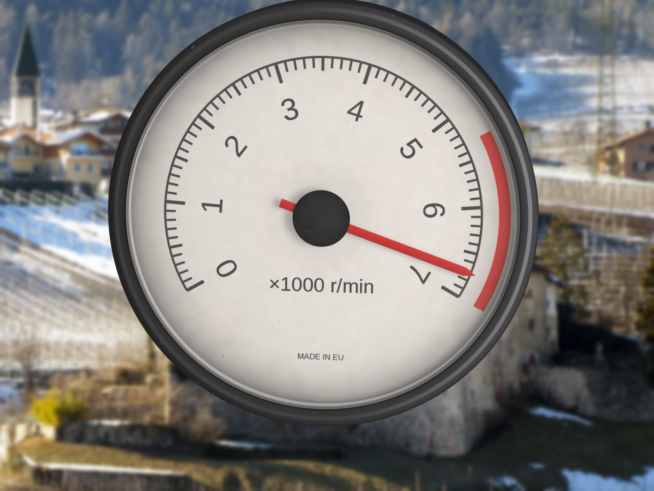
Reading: value=6700 unit=rpm
